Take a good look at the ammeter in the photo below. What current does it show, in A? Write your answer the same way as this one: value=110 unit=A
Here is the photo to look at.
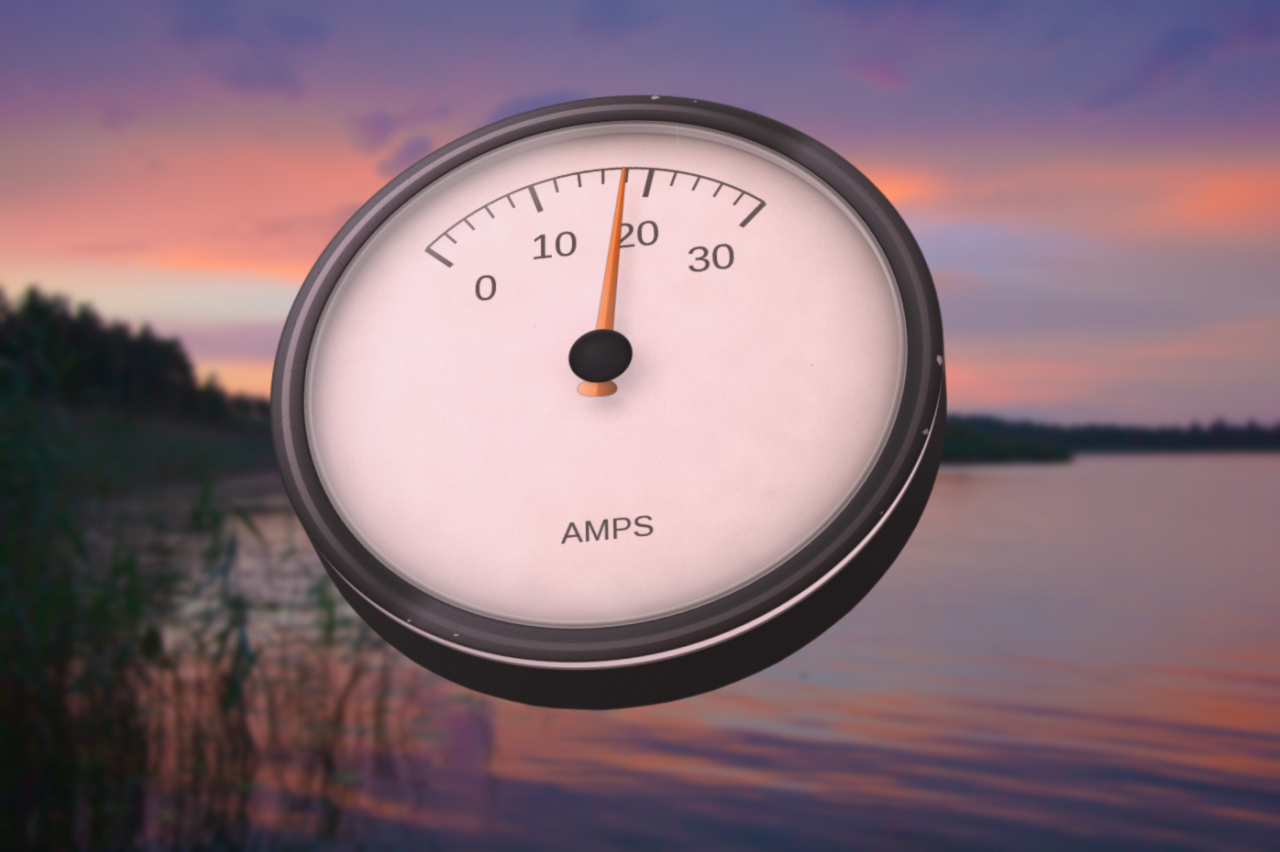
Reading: value=18 unit=A
